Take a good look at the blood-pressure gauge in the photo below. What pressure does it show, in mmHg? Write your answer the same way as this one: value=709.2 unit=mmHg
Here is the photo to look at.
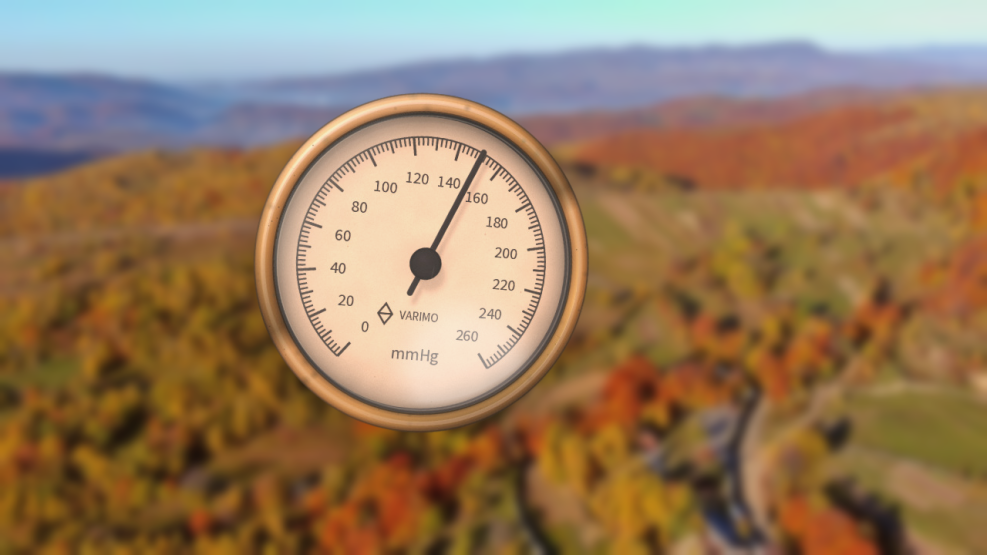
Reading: value=150 unit=mmHg
